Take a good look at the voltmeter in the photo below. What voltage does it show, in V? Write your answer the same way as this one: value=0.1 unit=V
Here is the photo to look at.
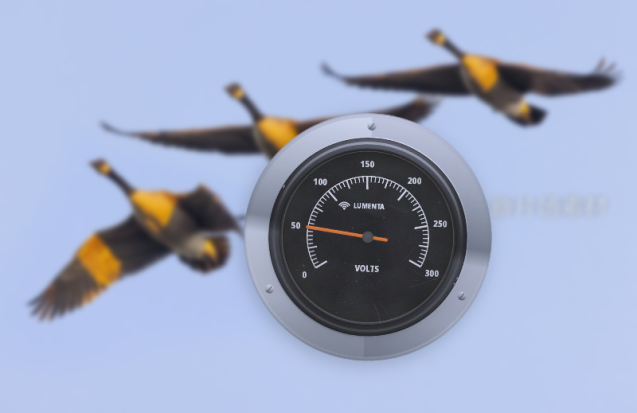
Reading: value=50 unit=V
